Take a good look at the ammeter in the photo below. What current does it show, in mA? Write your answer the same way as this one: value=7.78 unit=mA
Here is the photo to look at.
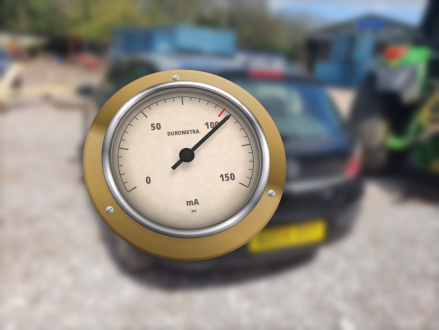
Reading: value=105 unit=mA
